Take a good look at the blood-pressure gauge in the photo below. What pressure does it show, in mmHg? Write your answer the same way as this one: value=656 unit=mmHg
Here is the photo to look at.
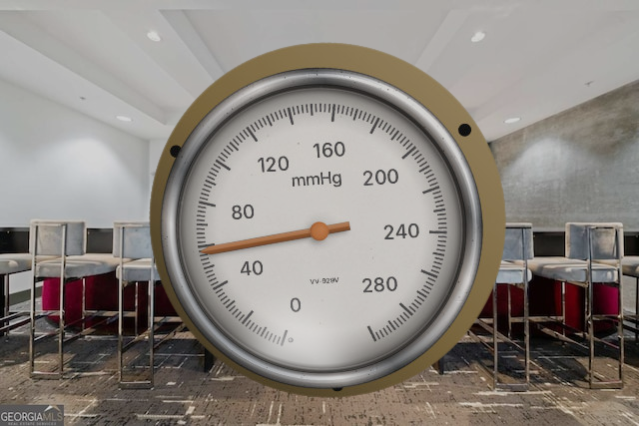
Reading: value=58 unit=mmHg
